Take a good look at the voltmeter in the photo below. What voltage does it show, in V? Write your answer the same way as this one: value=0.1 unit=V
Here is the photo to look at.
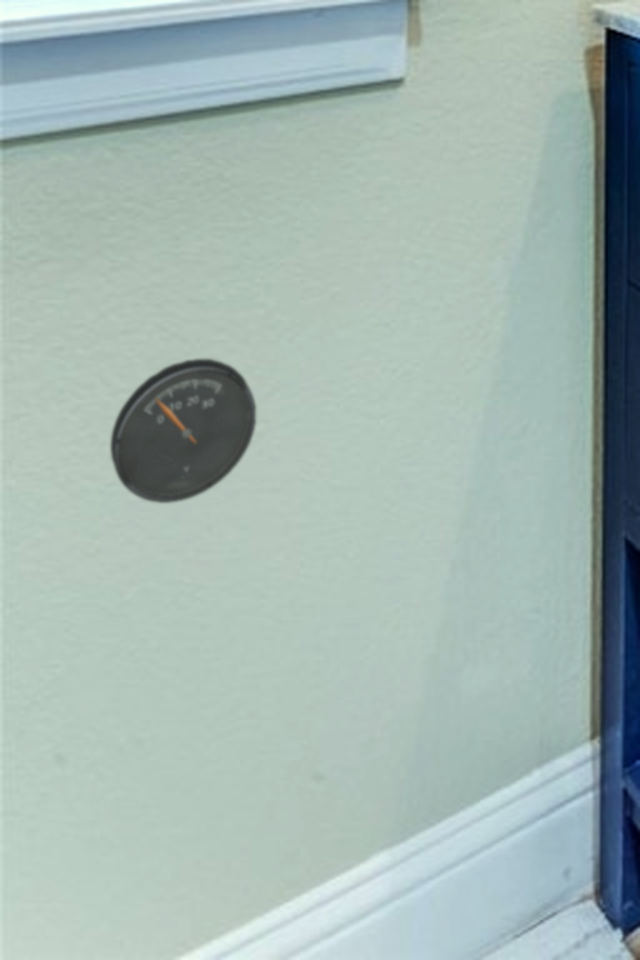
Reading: value=5 unit=V
